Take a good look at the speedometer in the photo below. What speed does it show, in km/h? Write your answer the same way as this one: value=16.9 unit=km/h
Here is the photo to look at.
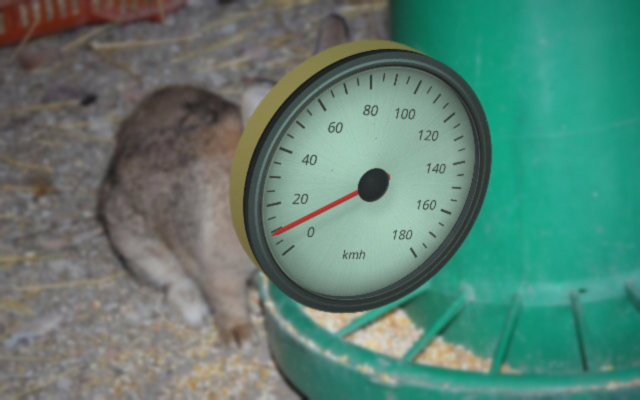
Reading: value=10 unit=km/h
